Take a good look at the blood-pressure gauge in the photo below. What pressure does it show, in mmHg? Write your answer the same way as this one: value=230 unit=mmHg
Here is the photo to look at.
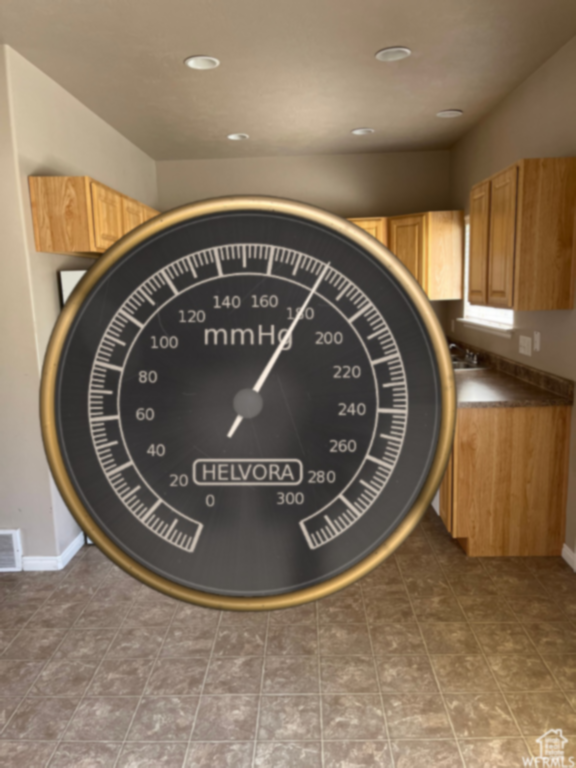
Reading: value=180 unit=mmHg
